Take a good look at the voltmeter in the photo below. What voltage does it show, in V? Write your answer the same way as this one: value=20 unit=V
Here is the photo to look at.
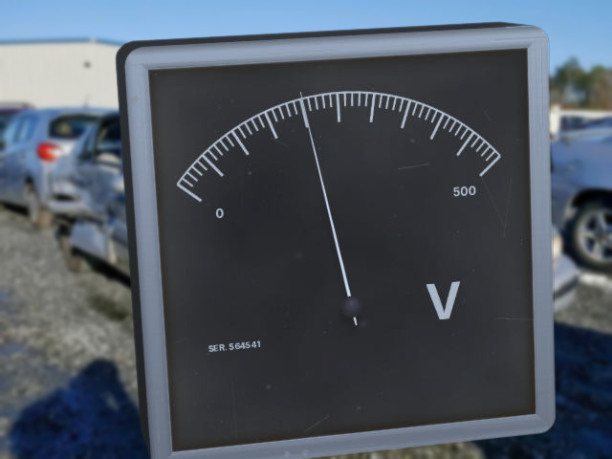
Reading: value=200 unit=V
